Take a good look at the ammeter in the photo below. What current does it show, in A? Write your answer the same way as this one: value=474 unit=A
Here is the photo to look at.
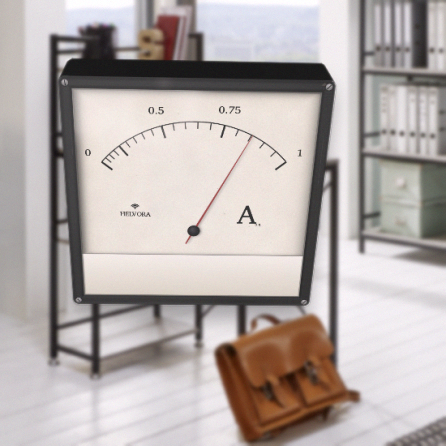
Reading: value=0.85 unit=A
